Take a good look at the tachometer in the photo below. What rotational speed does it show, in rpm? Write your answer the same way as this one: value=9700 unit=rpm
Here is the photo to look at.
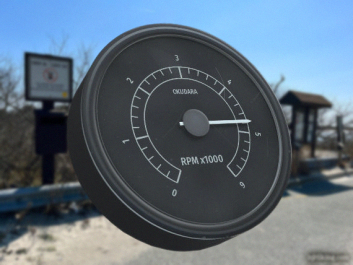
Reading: value=4800 unit=rpm
